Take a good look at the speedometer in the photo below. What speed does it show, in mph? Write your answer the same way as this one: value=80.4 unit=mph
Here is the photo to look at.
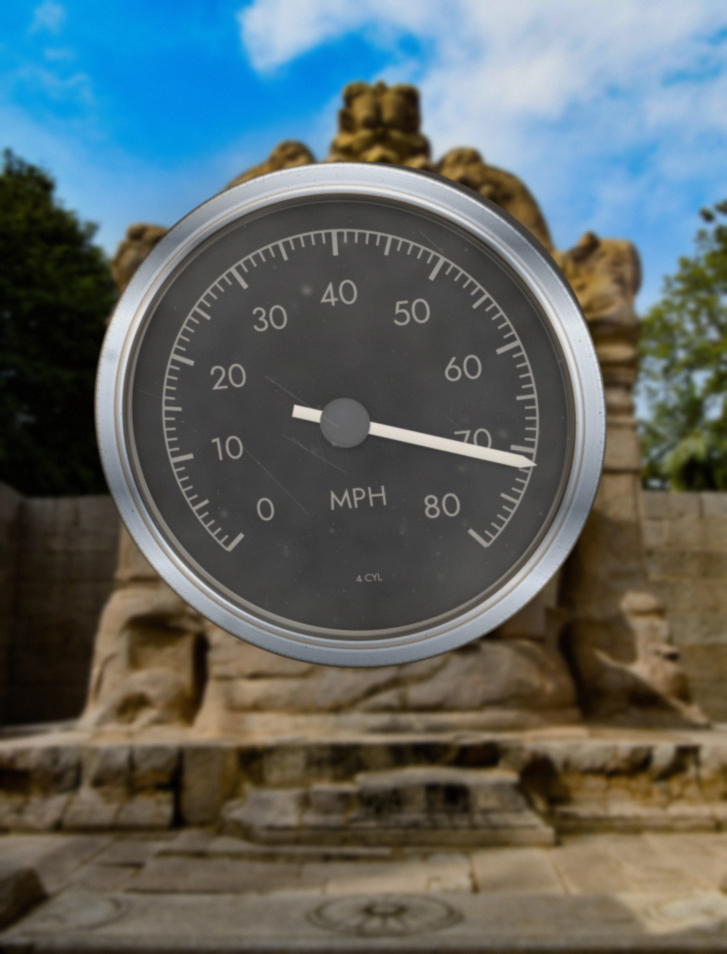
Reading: value=71 unit=mph
